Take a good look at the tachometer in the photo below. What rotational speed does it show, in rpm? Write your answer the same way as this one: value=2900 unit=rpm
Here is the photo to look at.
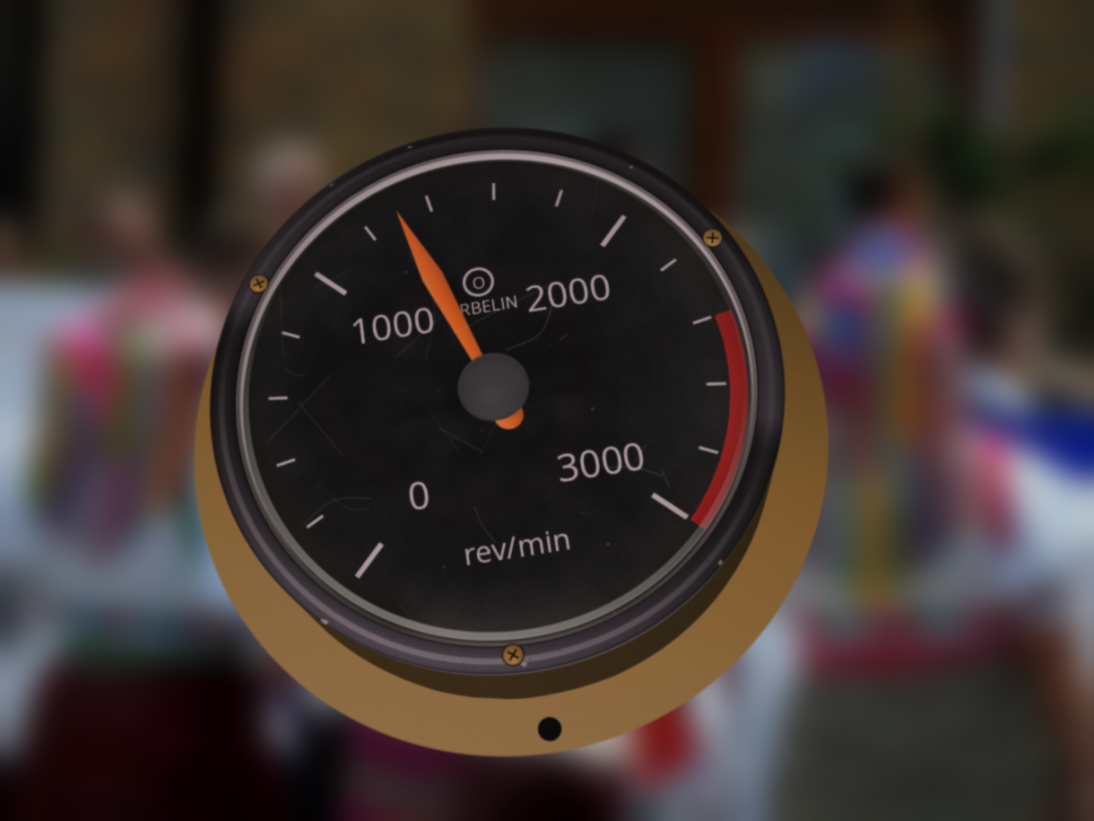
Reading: value=1300 unit=rpm
